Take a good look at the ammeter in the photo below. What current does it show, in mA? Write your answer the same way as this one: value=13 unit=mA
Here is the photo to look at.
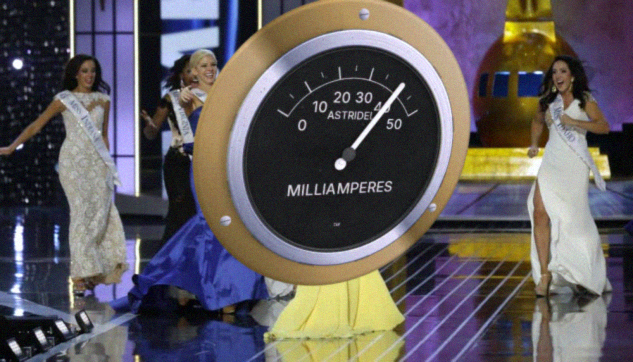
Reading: value=40 unit=mA
